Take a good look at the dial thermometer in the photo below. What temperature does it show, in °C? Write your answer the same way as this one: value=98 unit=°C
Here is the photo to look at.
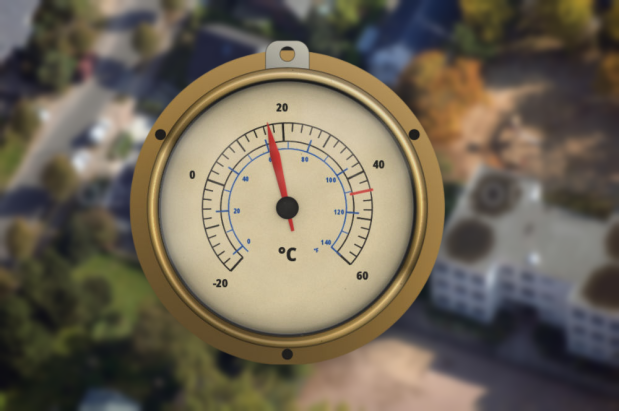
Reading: value=17 unit=°C
